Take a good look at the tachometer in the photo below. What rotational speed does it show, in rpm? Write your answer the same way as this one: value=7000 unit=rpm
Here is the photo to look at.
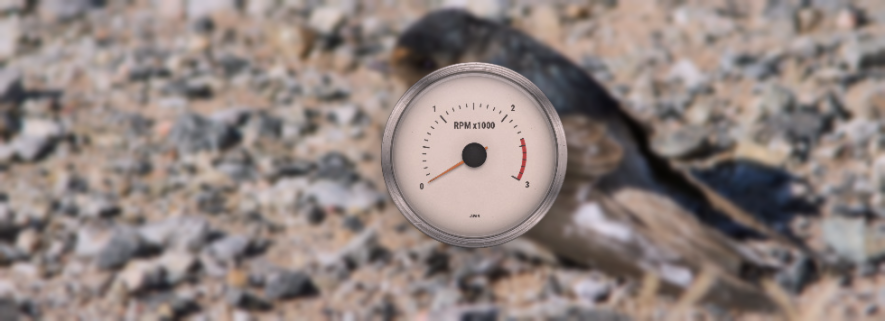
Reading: value=0 unit=rpm
